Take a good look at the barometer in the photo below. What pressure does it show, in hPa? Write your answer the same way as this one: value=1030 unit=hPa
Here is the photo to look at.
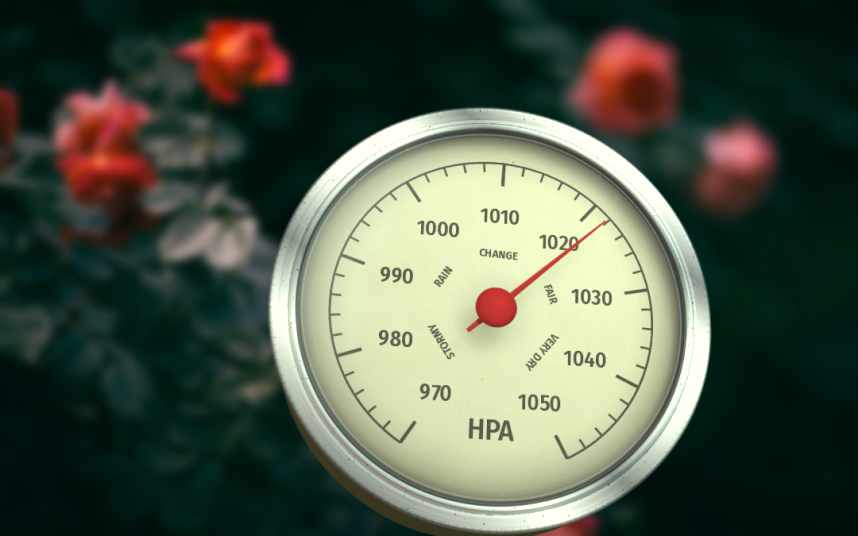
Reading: value=1022 unit=hPa
